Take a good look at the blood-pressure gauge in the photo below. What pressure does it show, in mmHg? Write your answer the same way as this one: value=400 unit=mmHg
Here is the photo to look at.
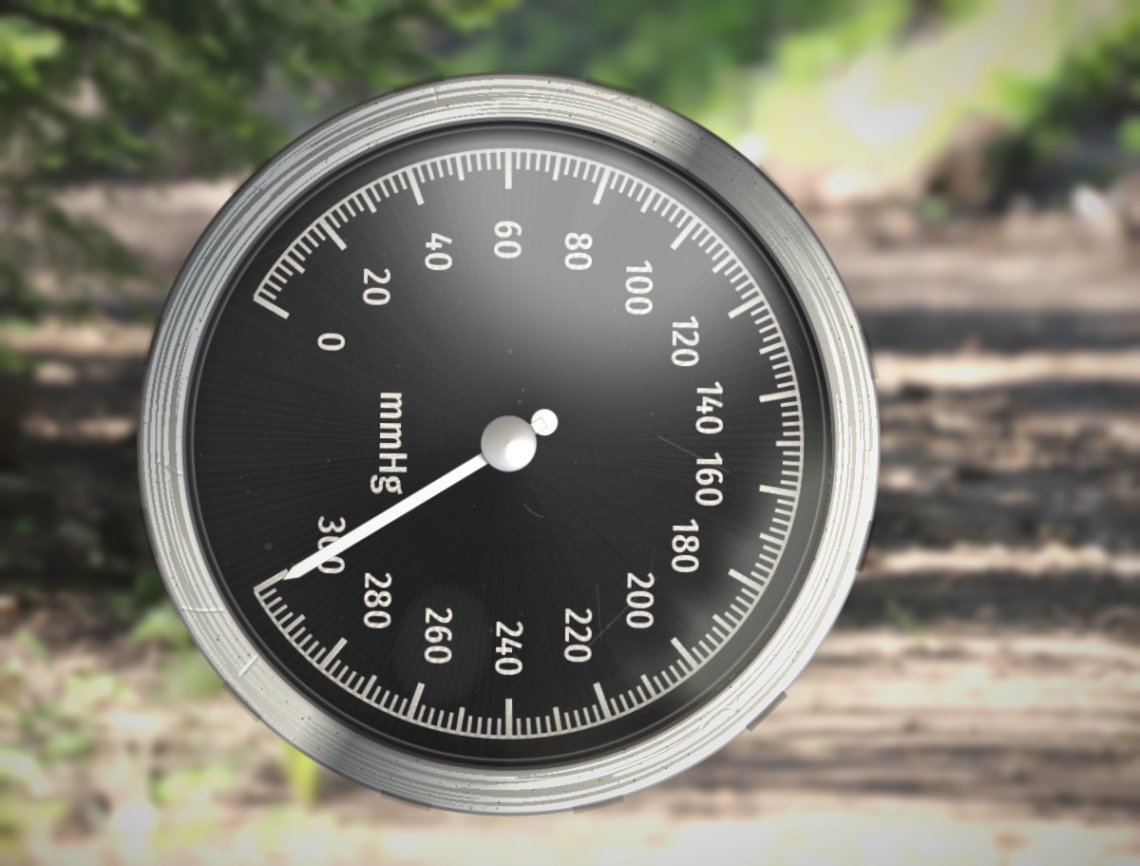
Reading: value=299 unit=mmHg
